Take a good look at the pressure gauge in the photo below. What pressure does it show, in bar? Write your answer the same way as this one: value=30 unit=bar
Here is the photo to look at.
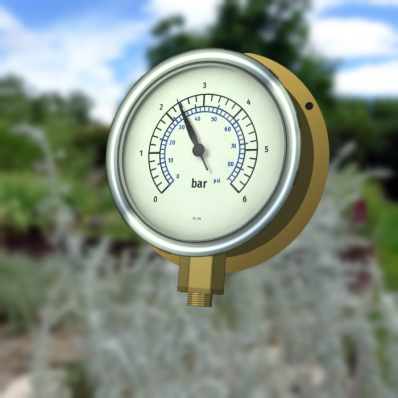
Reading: value=2.4 unit=bar
